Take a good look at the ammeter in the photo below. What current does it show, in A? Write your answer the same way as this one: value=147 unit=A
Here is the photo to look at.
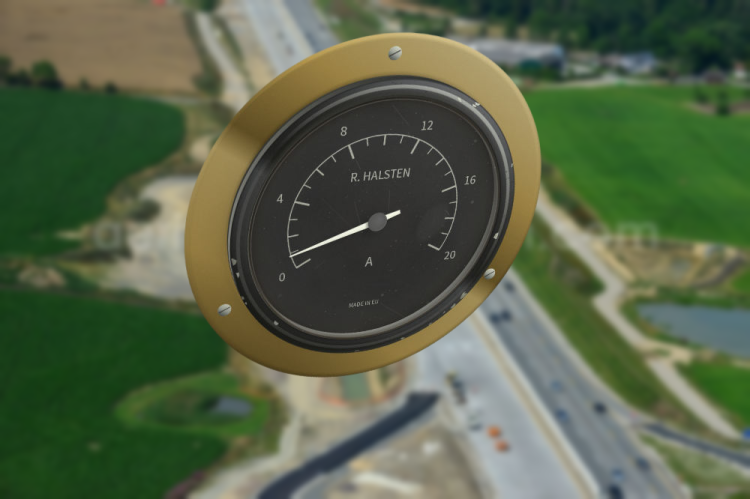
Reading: value=1 unit=A
